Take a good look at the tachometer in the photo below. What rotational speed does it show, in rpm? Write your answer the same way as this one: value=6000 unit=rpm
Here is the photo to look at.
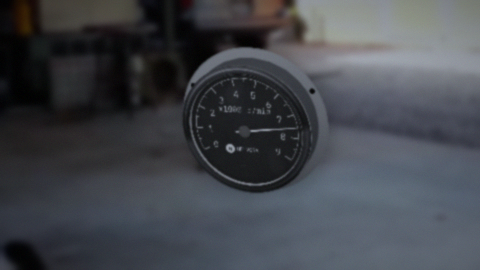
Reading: value=7500 unit=rpm
